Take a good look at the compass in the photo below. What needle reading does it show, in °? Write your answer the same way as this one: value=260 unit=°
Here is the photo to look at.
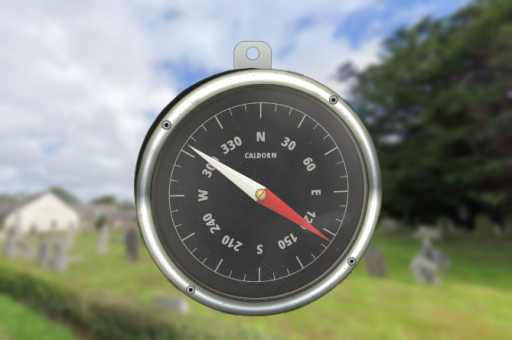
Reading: value=125 unit=°
